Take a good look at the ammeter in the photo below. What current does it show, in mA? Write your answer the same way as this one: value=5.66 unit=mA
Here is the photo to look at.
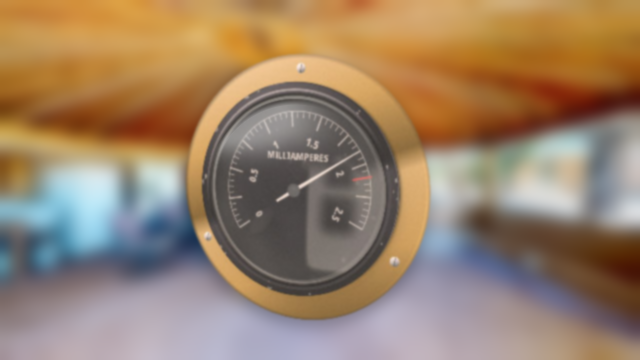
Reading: value=1.9 unit=mA
